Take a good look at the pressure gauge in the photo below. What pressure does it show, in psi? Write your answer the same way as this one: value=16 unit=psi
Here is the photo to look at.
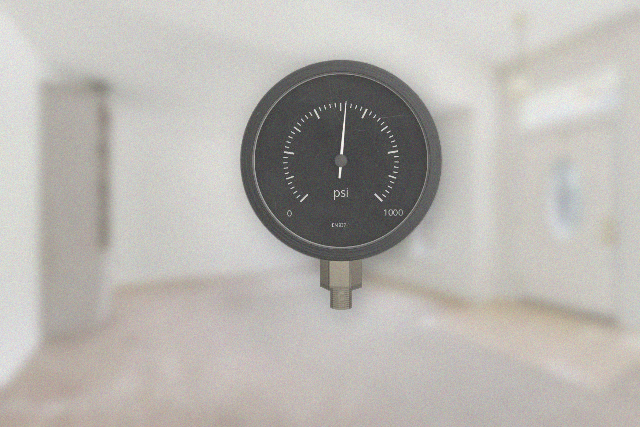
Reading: value=520 unit=psi
